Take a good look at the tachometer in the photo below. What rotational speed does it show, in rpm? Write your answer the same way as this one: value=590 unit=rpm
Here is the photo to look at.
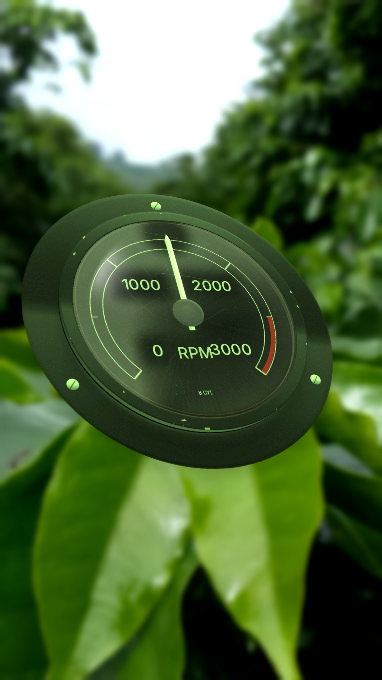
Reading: value=1500 unit=rpm
